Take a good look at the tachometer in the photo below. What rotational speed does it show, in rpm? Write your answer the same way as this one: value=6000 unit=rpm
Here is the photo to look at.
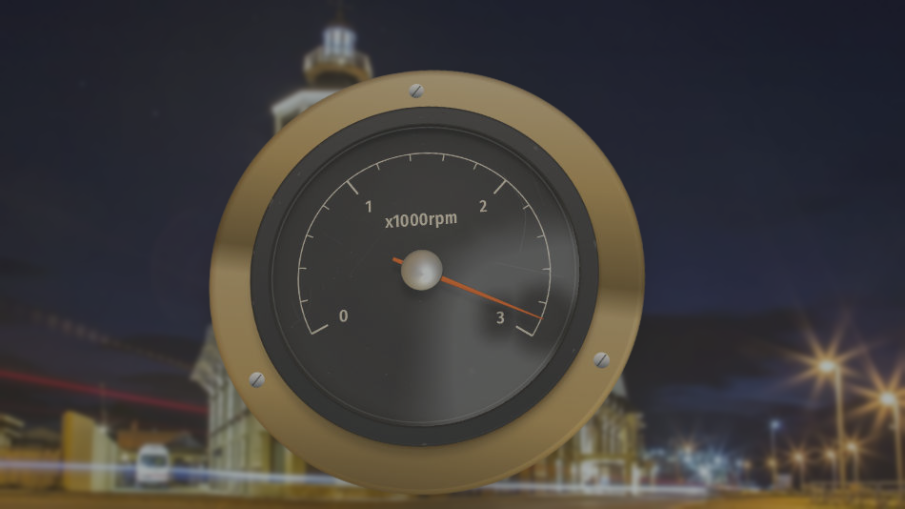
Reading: value=2900 unit=rpm
